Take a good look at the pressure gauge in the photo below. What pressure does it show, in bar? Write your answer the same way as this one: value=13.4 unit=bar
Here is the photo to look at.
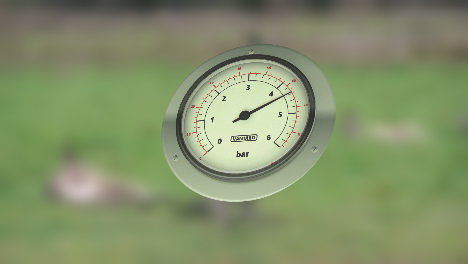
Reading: value=4.4 unit=bar
